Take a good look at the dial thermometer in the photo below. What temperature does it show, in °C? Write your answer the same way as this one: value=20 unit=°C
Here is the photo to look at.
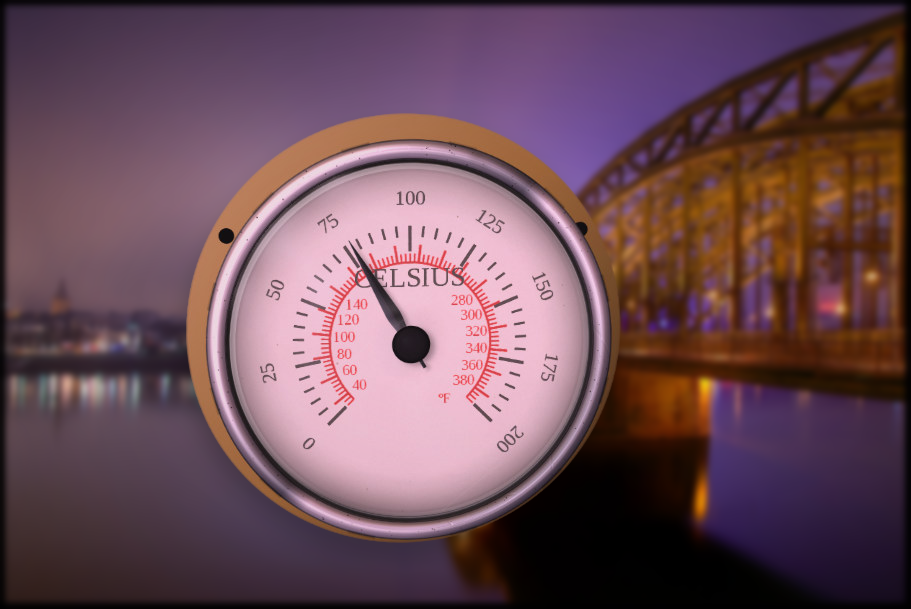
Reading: value=77.5 unit=°C
